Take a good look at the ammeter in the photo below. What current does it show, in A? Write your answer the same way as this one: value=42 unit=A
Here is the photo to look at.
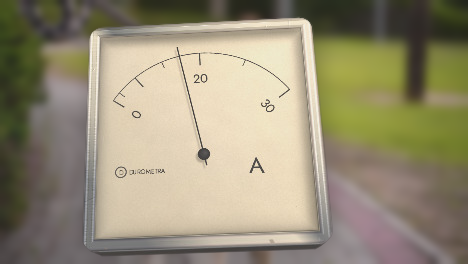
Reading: value=17.5 unit=A
